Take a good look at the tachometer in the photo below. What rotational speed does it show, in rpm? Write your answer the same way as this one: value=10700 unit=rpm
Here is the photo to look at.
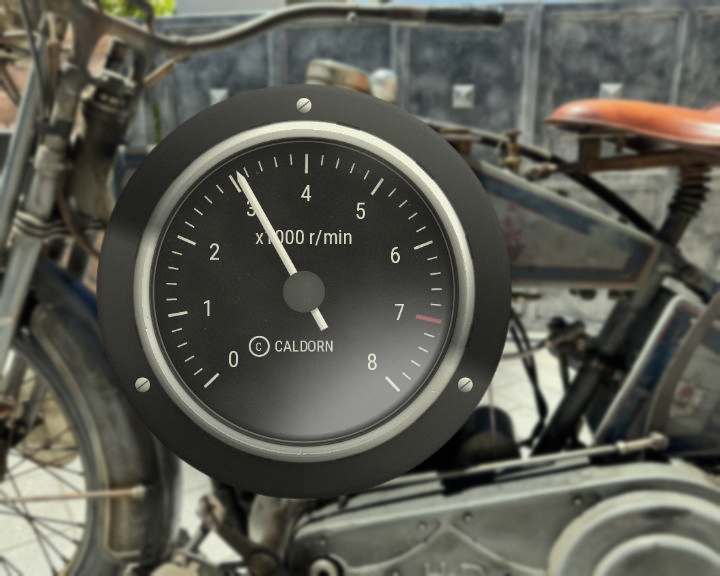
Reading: value=3100 unit=rpm
